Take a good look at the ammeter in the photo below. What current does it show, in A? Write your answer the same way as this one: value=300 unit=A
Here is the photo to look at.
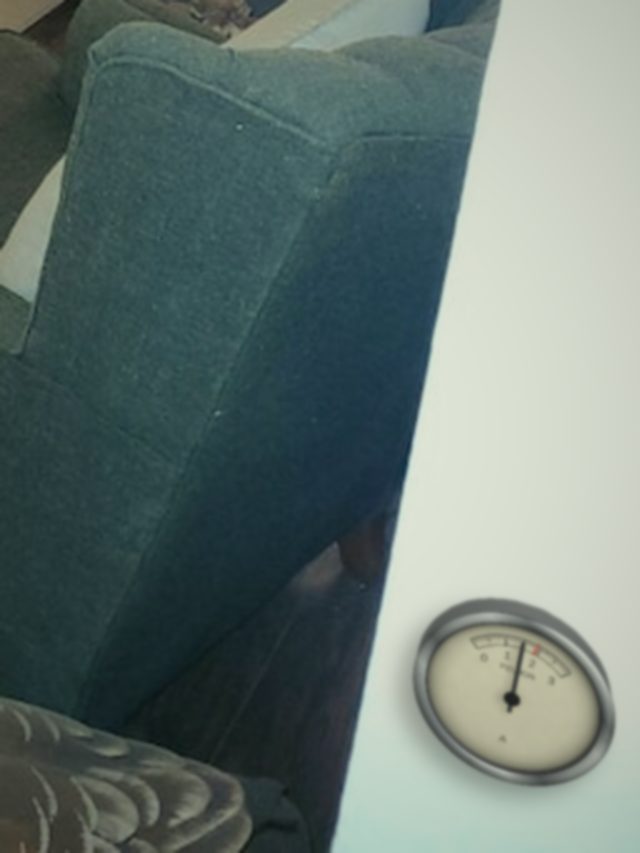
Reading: value=1.5 unit=A
